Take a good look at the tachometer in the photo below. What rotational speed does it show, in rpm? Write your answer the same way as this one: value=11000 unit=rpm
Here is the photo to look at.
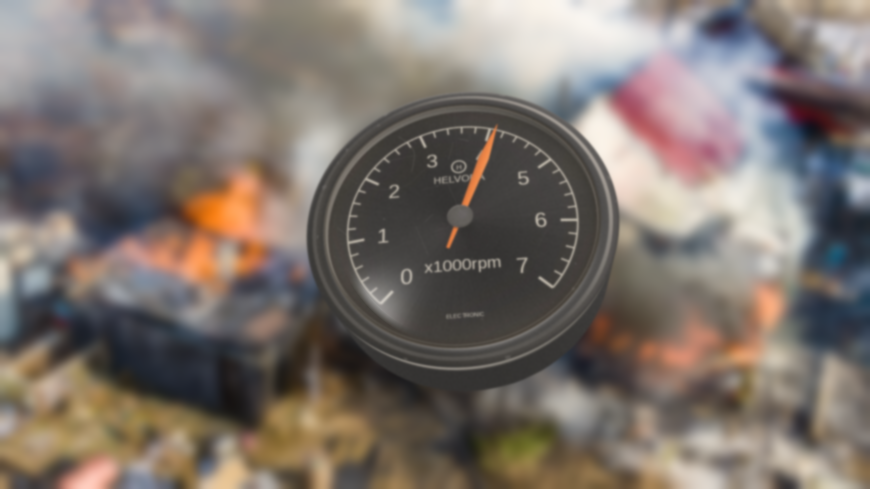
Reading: value=4100 unit=rpm
